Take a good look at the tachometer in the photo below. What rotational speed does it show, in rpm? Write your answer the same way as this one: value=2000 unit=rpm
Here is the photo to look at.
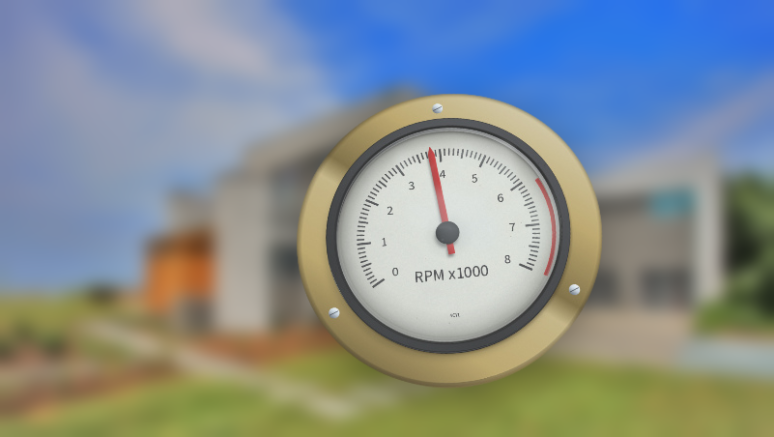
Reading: value=3800 unit=rpm
